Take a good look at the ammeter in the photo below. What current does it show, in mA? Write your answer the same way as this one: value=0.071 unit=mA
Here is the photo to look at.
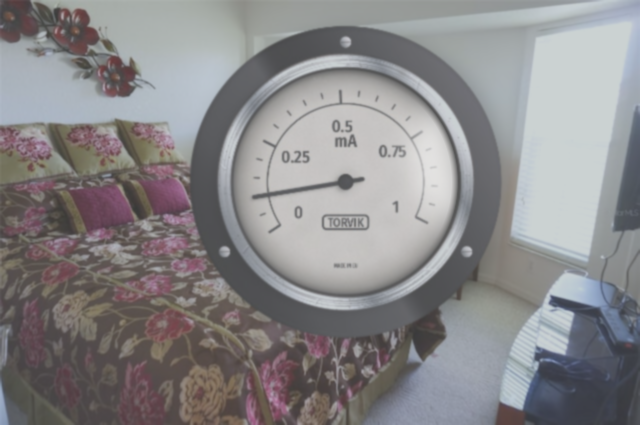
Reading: value=0.1 unit=mA
